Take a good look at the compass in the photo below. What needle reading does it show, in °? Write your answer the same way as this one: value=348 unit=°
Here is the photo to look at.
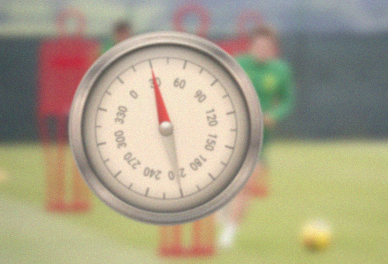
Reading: value=30 unit=°
